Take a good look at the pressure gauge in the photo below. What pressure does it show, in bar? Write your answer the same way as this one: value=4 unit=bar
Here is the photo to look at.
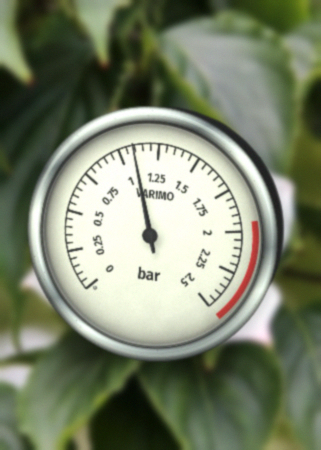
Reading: value=1.1 unit=bar
